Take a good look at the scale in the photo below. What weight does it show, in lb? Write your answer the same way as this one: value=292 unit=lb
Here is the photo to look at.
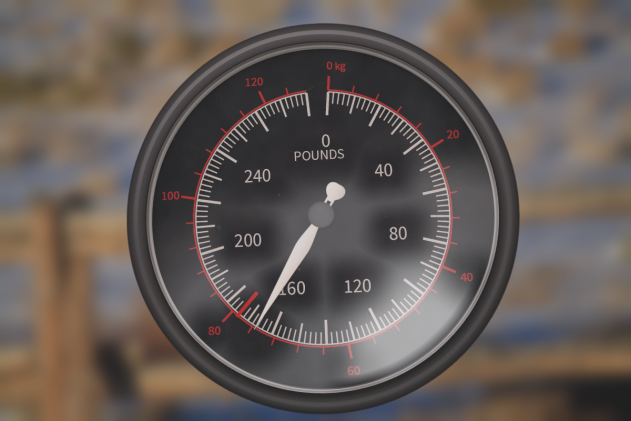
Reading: value=166 unit=lb
